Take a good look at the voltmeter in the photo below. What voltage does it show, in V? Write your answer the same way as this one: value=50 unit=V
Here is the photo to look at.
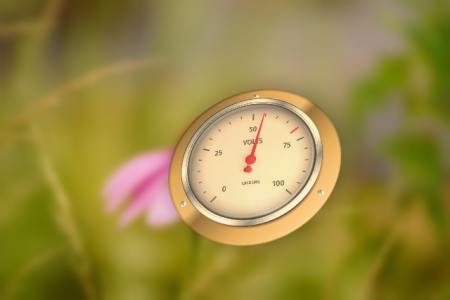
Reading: value=55 unit=V
